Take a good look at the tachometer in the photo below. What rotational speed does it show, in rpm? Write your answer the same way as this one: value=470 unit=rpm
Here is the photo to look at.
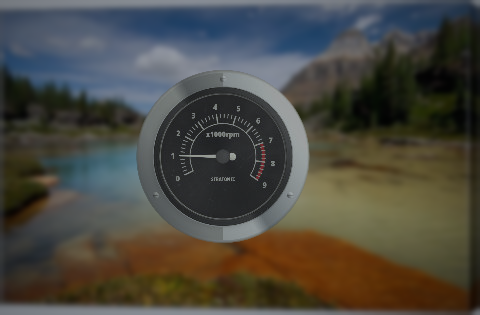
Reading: value=1000 unit=rpm
